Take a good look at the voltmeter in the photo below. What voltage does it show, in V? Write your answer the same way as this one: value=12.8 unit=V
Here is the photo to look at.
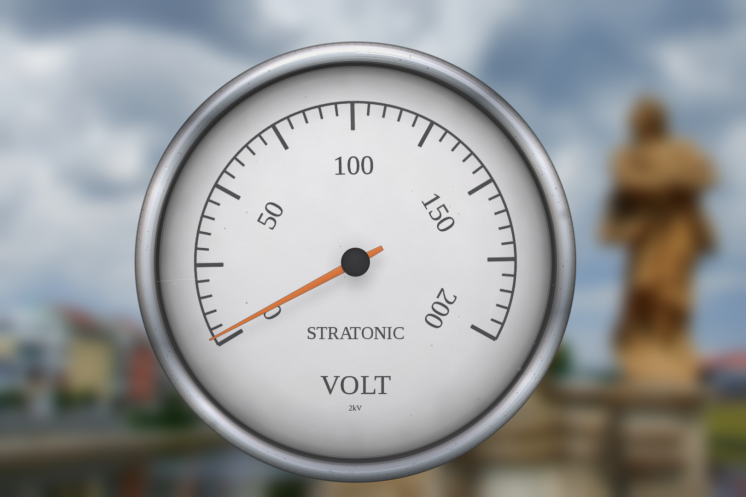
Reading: value=2.5 unit=V
